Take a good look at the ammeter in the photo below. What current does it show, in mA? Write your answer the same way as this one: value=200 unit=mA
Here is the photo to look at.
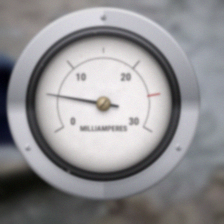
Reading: value=5 unit=mA
